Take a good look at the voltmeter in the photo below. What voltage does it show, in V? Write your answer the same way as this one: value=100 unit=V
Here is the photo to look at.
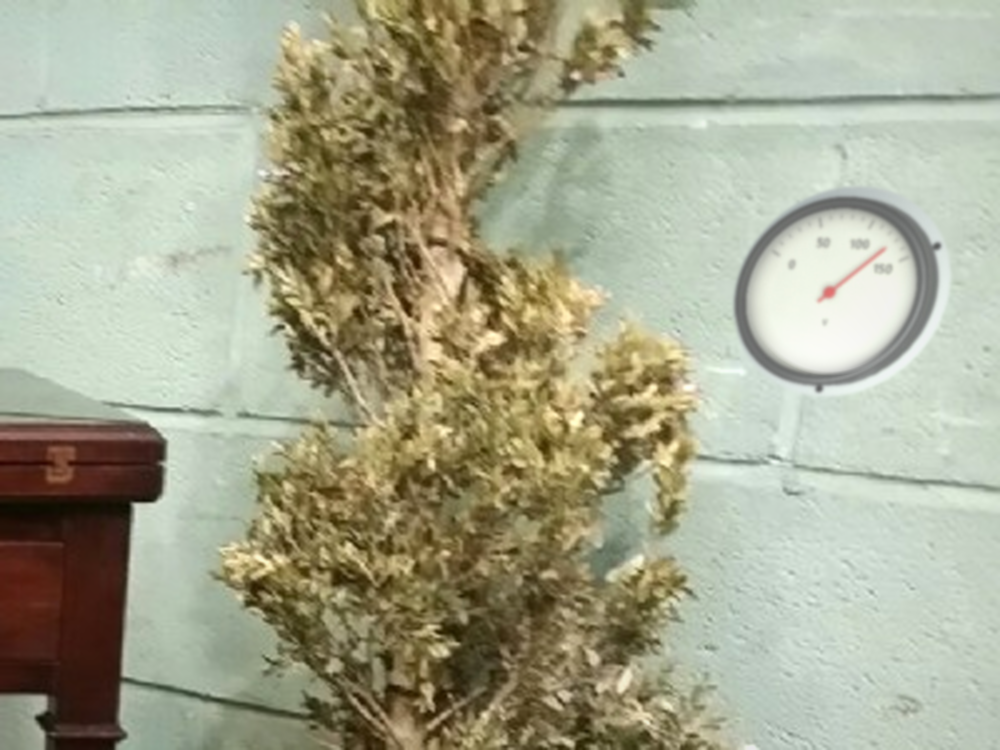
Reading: value=130 unit=V
